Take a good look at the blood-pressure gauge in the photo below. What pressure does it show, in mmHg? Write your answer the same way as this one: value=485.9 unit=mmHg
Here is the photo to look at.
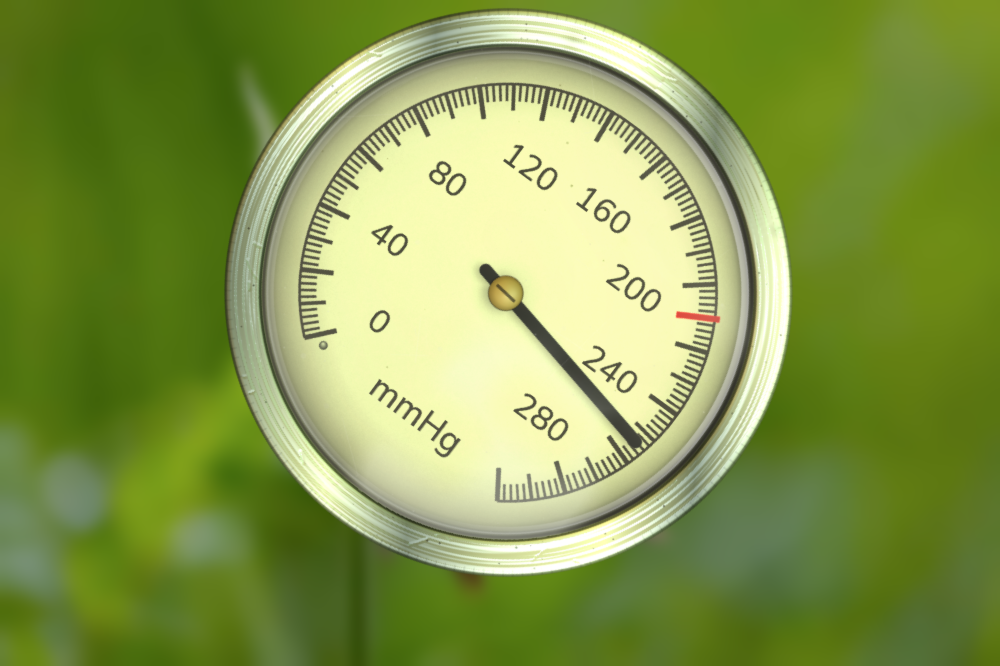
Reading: value=254 unit=mmHg
